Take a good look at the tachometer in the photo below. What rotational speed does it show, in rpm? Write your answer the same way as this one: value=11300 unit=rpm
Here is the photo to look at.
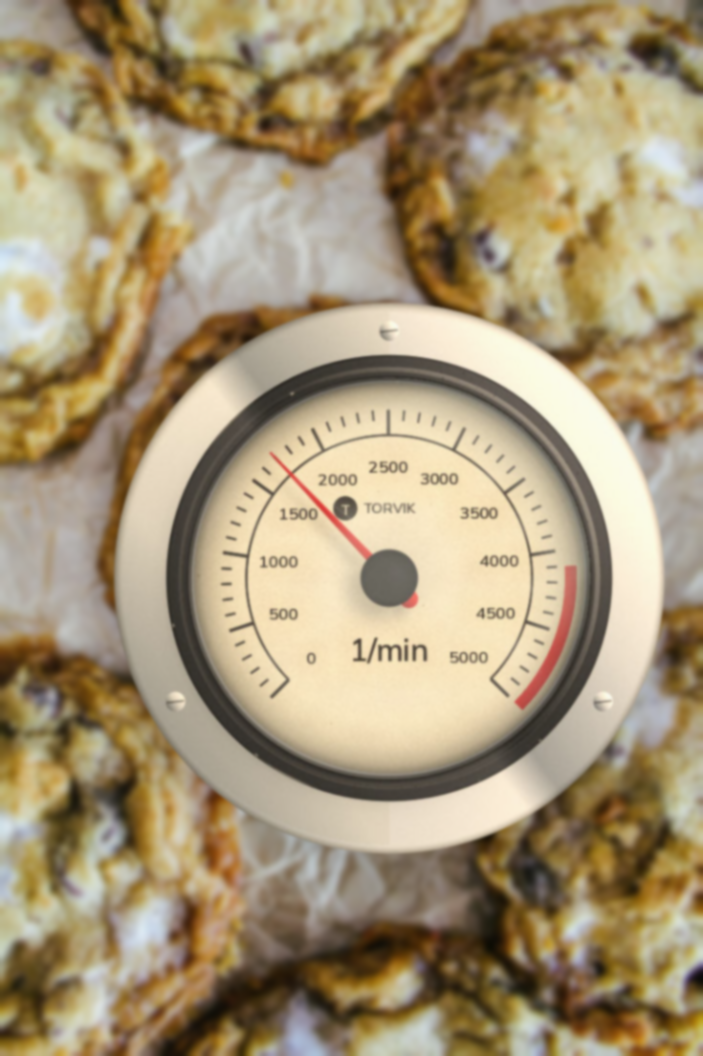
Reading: value=1700 unit=rpm
